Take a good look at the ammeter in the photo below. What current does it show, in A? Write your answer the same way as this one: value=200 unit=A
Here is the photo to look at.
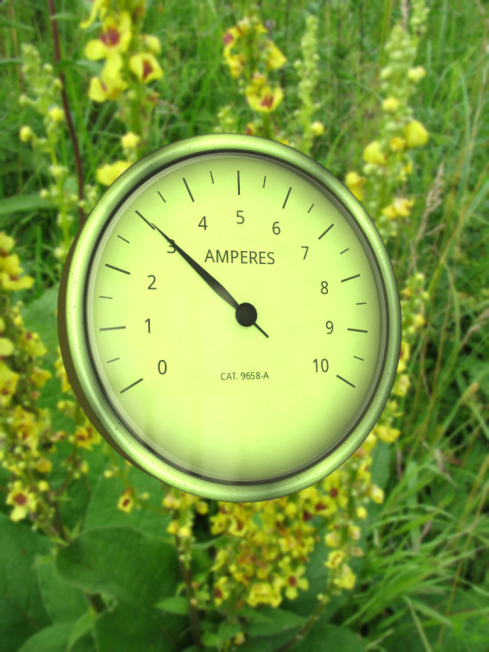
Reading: value=3 unit=A
